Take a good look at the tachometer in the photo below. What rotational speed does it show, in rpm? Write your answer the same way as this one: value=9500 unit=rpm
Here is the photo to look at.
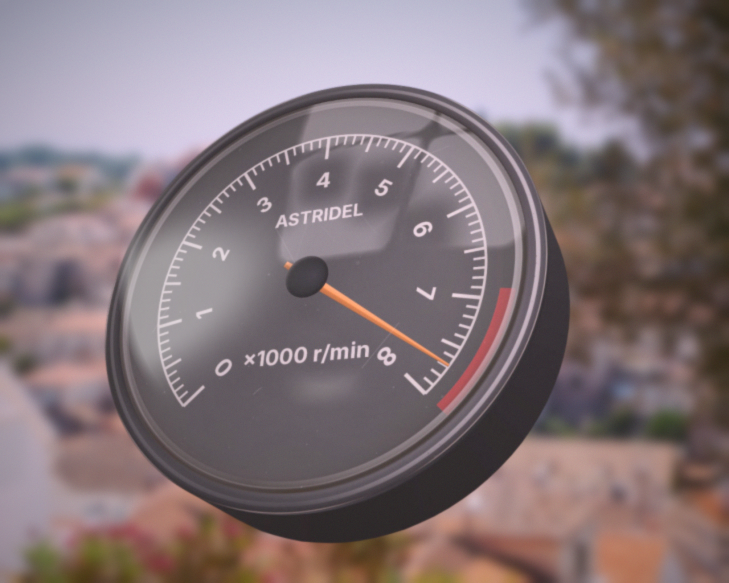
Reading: value=7700 unit=rpm
